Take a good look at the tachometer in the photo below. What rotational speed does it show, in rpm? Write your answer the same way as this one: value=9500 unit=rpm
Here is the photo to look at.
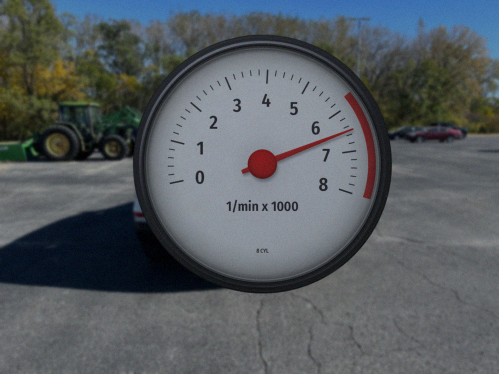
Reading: value=6500 unit=rpm
